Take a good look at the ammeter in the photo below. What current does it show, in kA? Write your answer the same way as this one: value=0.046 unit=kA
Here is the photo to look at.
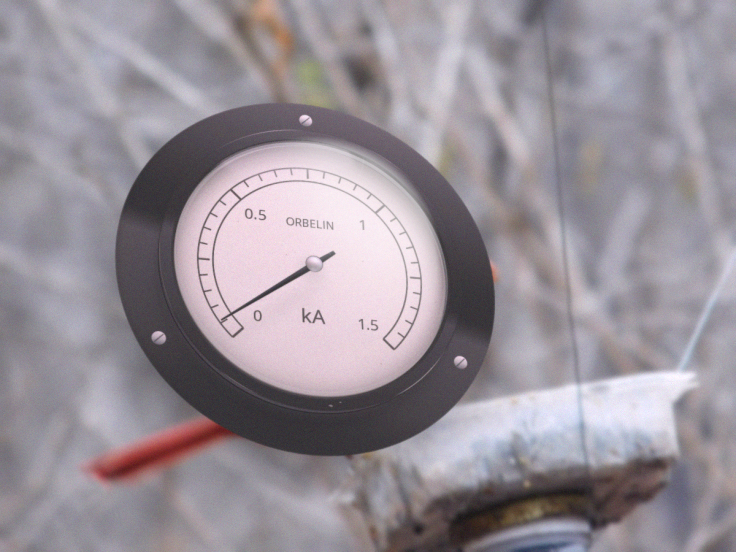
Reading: value=0.05 unit=kA
